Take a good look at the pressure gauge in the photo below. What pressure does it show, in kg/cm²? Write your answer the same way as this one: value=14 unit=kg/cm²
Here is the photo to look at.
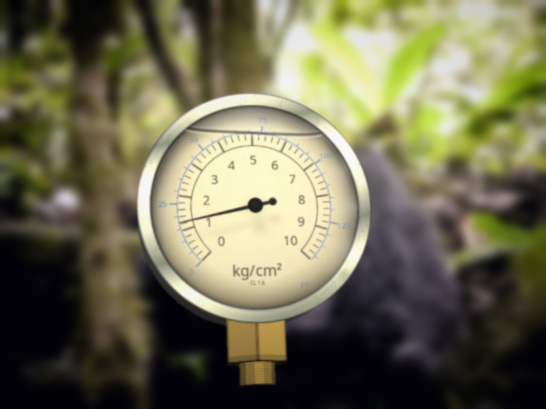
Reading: value=1.2 unit=kg/cm²
